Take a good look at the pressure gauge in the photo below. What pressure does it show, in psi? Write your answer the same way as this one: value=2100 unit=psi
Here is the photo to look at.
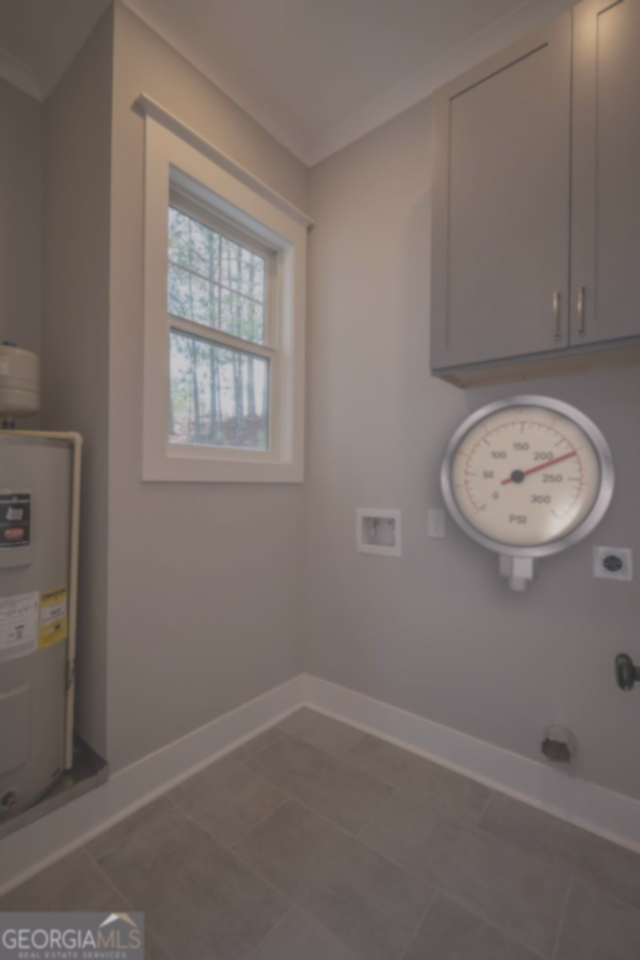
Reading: value=220 unit=psi
